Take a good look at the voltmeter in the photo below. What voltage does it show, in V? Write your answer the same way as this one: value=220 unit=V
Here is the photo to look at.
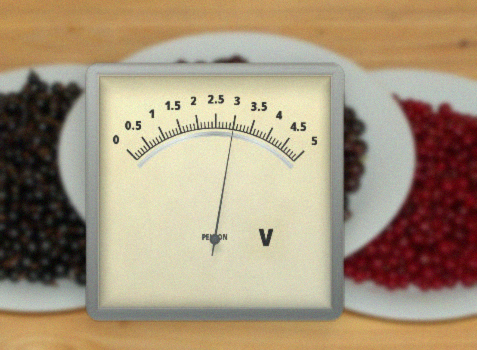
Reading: value=3 unit=V
